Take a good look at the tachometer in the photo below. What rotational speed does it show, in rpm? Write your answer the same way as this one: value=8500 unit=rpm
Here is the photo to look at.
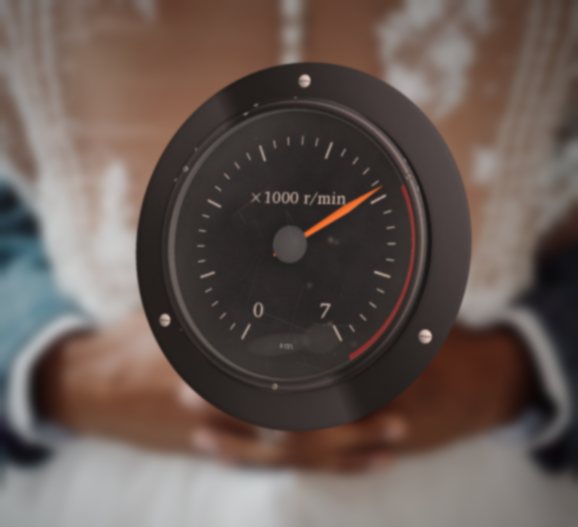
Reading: value=4900 unit=rpm
